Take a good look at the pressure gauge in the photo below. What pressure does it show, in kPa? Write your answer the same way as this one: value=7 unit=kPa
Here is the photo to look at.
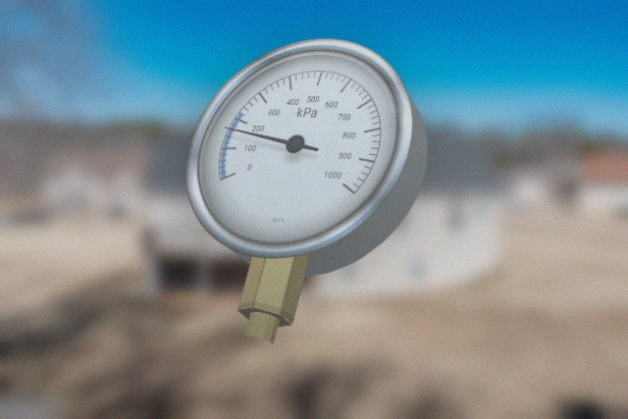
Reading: value=160 unit=kPa
